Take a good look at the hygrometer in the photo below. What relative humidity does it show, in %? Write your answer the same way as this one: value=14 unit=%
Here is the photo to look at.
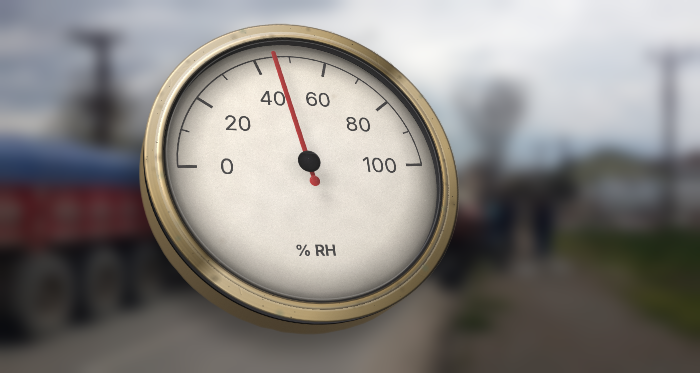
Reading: value=45 unit=%
